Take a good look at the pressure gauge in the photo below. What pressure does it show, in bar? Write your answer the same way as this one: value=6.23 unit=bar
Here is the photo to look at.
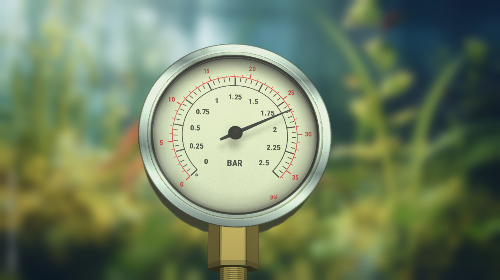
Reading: value=1.85 unit=bar
